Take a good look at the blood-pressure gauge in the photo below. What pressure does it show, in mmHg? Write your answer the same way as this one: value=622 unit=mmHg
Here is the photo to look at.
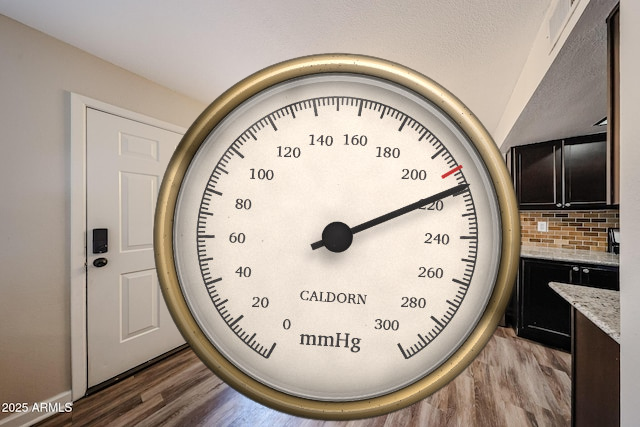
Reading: value=218 unit=mmHg
